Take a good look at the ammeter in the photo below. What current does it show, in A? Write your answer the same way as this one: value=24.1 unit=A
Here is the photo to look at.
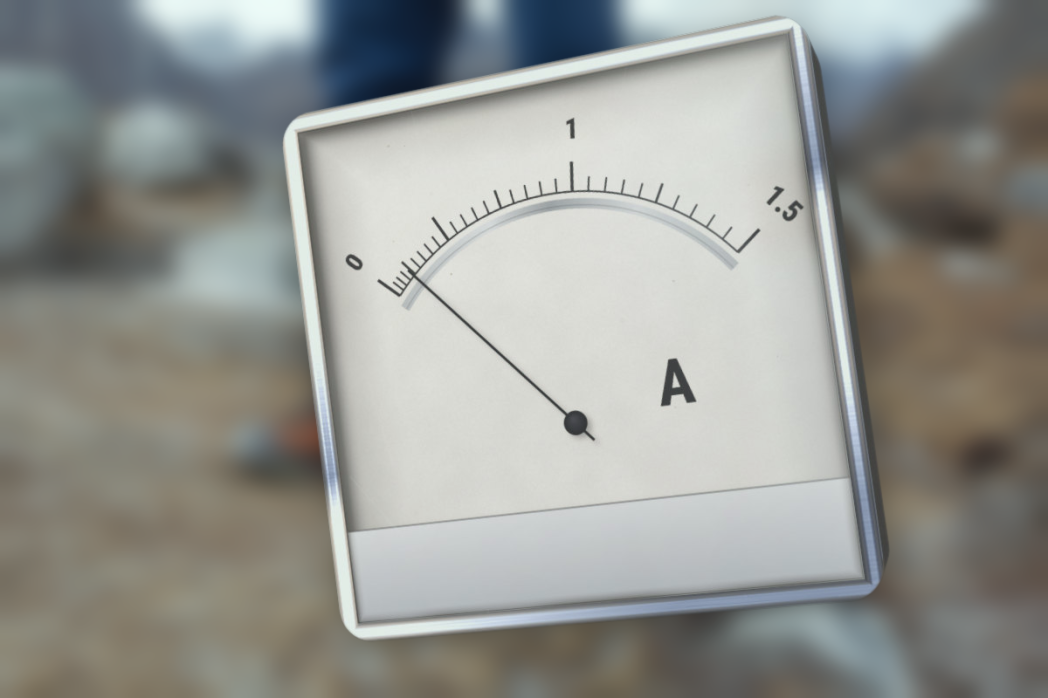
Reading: value=0.25 unit=A
